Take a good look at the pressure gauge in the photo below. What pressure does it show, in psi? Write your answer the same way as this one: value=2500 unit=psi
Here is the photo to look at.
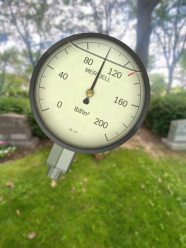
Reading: value=100 unit=psi
